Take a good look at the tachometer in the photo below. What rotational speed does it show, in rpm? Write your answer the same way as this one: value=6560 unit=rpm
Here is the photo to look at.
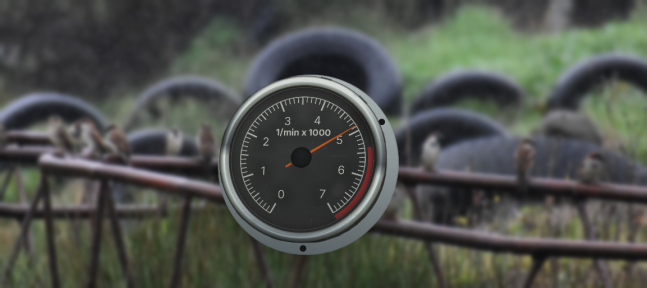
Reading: value=4900 unit=rpm
